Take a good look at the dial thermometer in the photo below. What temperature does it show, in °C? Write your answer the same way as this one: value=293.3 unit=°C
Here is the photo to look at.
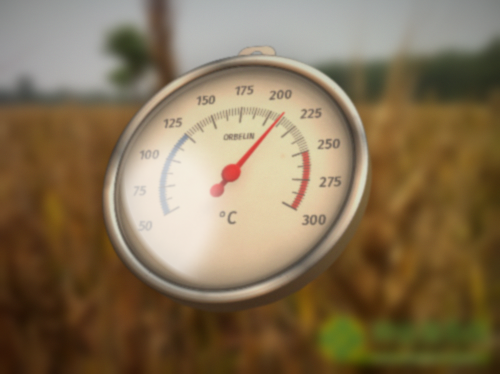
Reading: value=212.5 unit=°C
